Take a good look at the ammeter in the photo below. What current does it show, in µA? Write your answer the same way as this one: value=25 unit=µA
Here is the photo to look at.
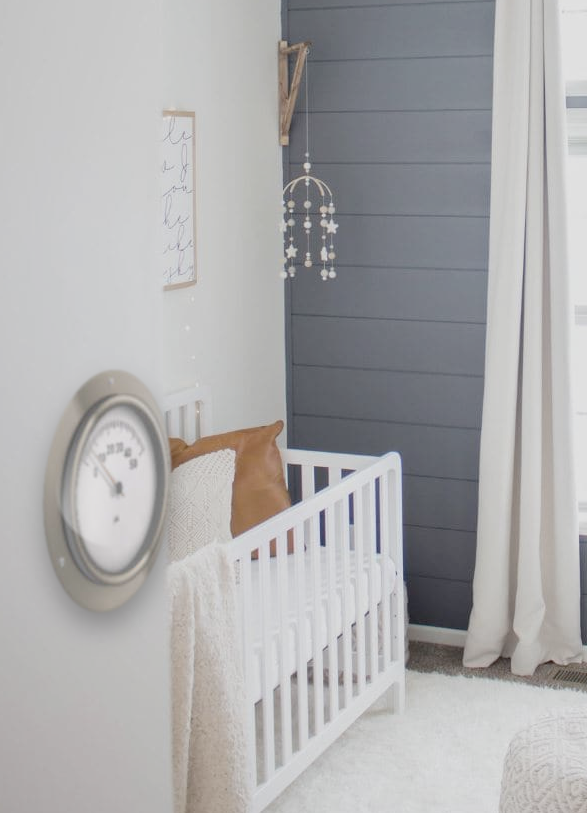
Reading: value=5 unit=µA
